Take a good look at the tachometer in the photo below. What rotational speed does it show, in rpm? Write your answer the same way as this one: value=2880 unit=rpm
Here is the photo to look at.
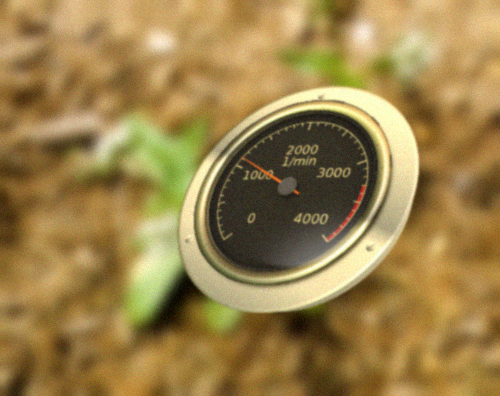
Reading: value=1100 unit=rpm
